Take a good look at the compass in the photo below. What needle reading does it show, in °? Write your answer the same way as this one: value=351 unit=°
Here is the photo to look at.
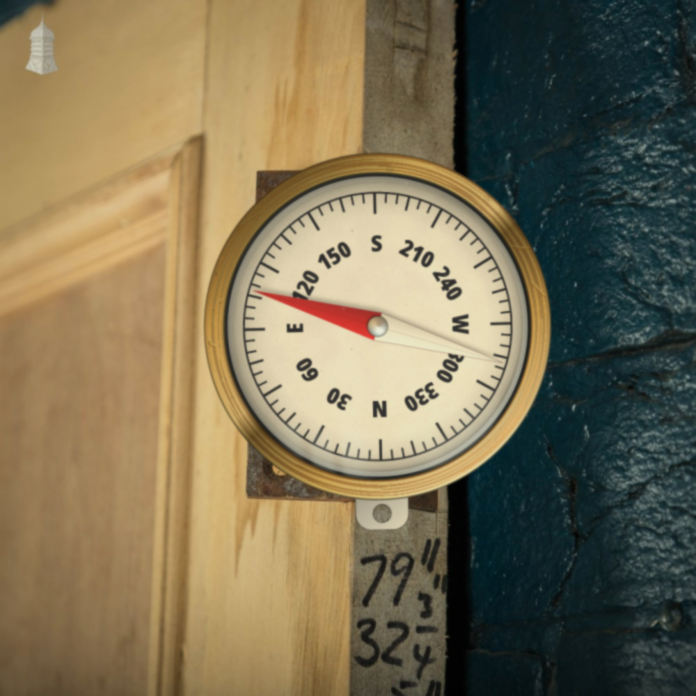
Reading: value=107.5 unit=°
